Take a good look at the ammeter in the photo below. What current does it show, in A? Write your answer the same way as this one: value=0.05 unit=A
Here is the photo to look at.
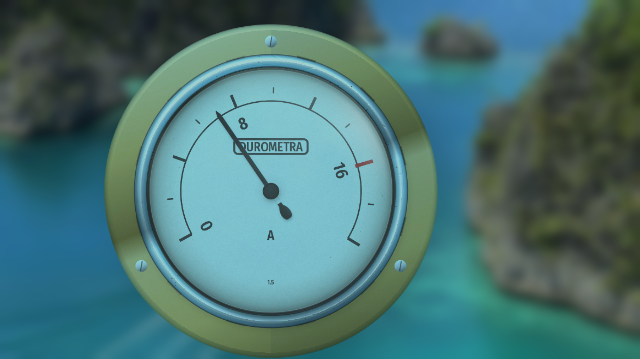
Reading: value=7 unit=A
